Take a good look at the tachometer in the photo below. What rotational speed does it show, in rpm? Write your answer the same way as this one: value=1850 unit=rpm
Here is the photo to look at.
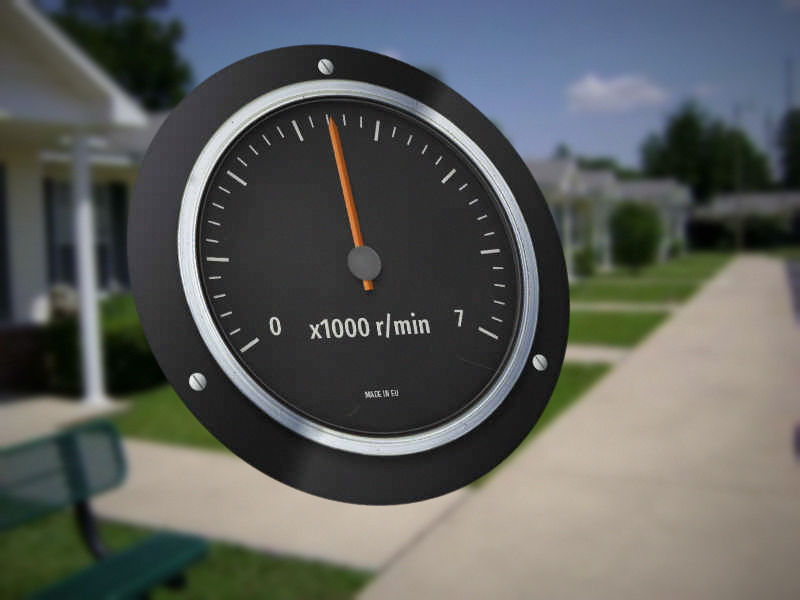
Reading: value=3400 unit=rpm
